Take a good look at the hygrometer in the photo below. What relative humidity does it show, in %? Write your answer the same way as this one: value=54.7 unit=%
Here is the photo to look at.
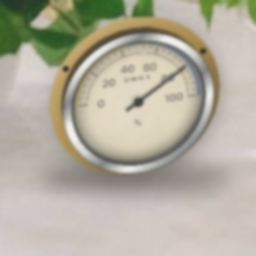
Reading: value=80 unit=%
